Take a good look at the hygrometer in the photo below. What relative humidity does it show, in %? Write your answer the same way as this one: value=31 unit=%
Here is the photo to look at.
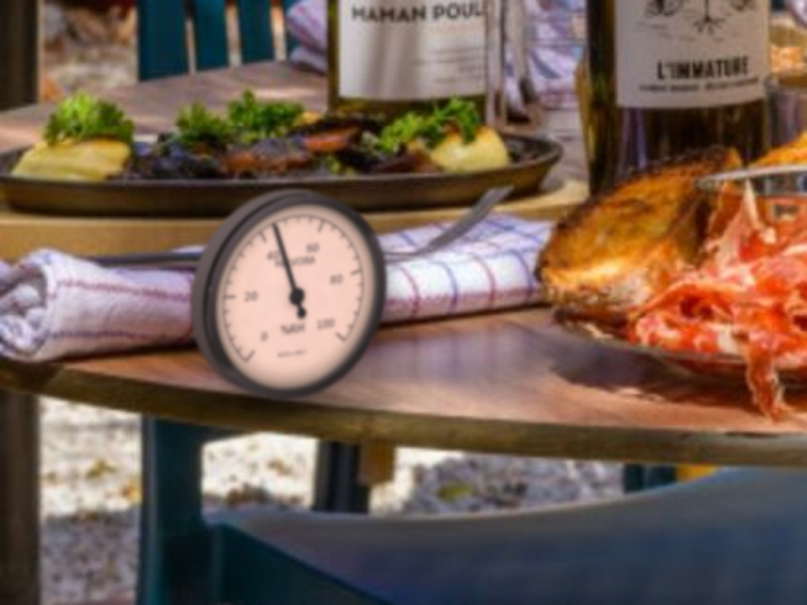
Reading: value=44 unit=%
